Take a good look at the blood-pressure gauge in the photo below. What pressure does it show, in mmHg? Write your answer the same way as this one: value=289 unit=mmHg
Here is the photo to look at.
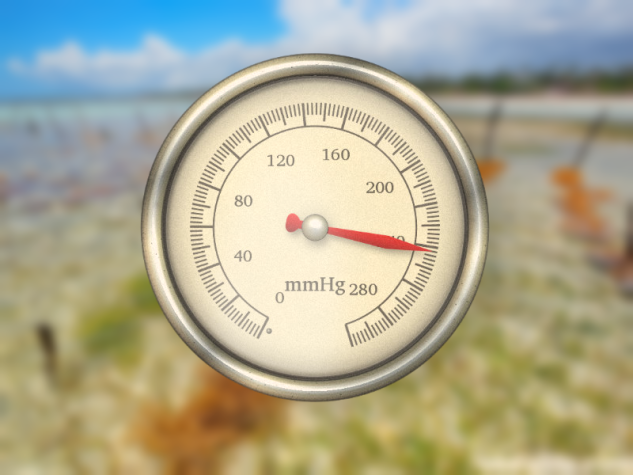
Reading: value=242 unit=mmHg
